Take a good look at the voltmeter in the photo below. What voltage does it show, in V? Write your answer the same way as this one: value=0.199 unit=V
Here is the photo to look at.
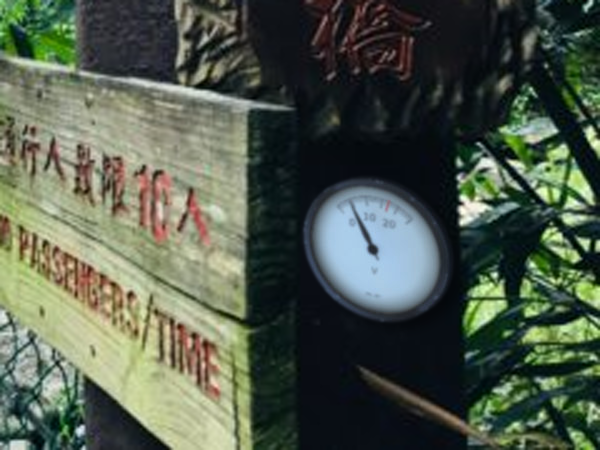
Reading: value=5 unit=V
